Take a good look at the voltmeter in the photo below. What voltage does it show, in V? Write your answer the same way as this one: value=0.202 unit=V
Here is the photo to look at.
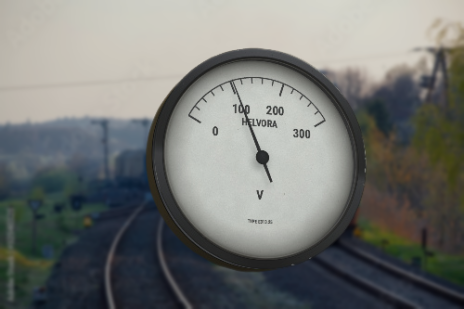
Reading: value=100 unit=V
